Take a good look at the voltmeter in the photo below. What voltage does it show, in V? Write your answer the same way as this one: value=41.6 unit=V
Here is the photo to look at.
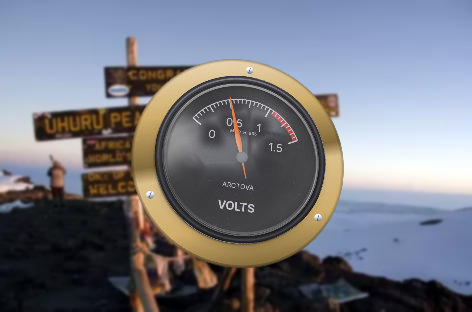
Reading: value=0.5 unit=V
